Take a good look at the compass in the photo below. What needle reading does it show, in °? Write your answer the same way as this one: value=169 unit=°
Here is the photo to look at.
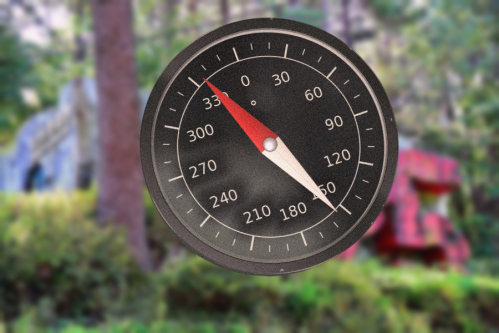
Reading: value=335 unit=°
